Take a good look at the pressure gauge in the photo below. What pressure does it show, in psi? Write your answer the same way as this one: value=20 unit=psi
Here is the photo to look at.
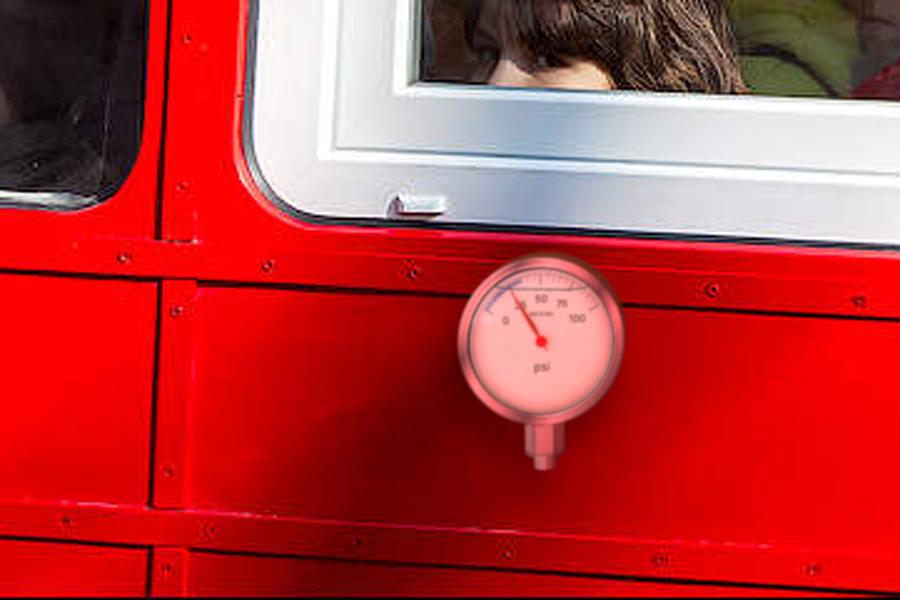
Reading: value=25 unit=psi
